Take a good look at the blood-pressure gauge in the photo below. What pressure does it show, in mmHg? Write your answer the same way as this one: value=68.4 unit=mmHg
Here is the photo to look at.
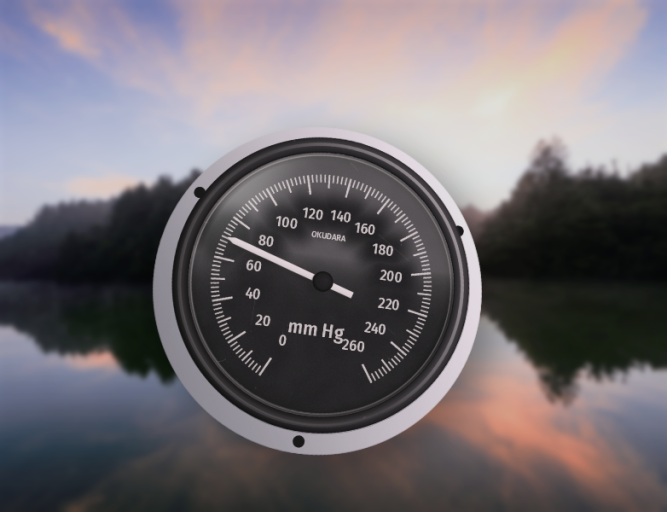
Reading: value=70 unit=mmHg
